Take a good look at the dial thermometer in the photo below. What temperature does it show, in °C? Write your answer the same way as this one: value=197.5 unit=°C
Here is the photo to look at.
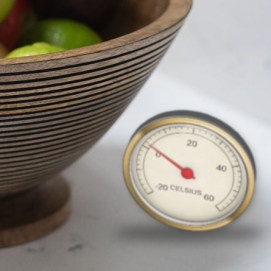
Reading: value=2 unit=°C
